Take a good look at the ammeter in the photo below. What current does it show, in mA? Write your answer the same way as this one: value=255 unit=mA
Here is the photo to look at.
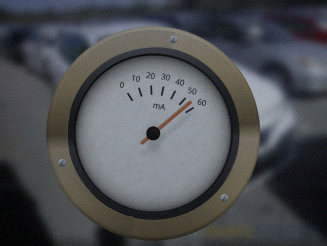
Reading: value=55 unit=mA
